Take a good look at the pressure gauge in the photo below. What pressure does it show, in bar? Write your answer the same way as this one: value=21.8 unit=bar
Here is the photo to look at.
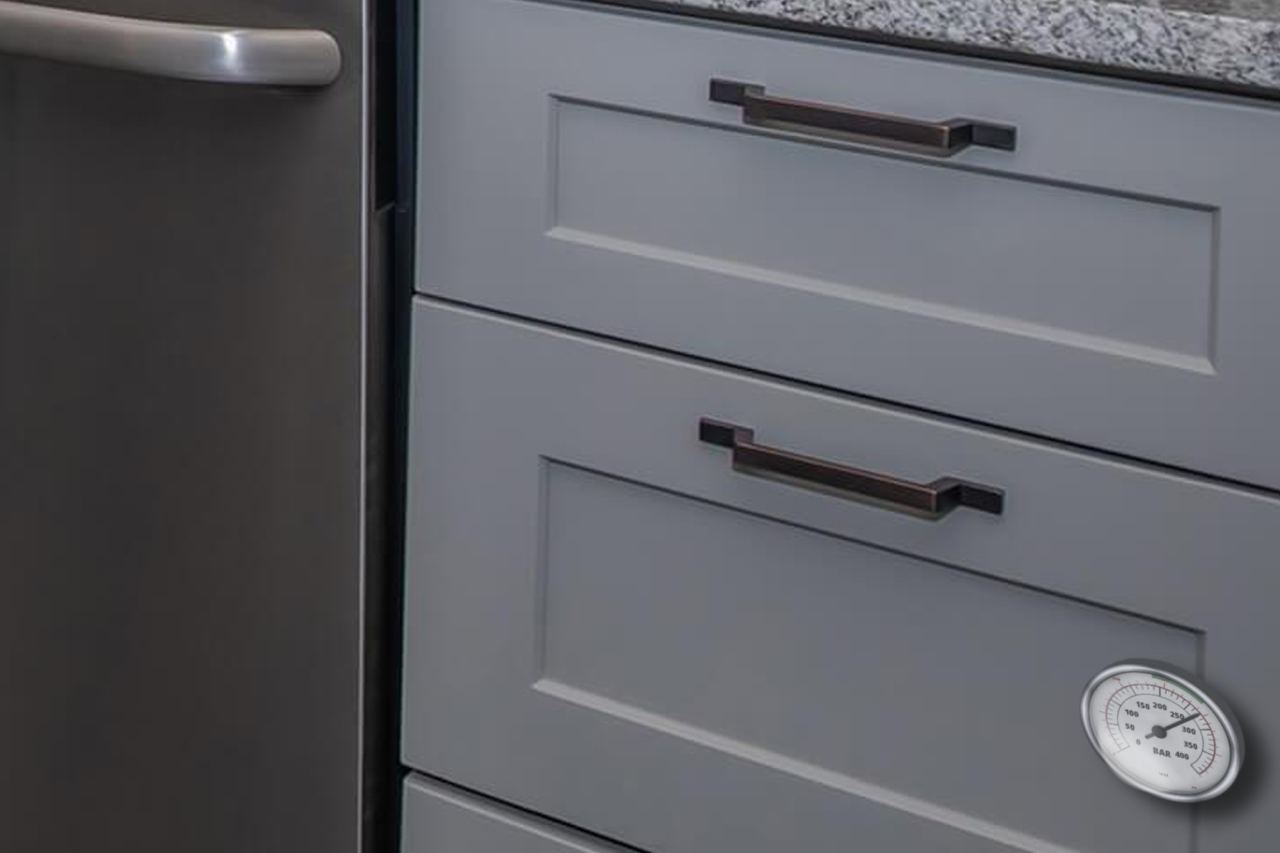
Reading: value=270 unit=bar
